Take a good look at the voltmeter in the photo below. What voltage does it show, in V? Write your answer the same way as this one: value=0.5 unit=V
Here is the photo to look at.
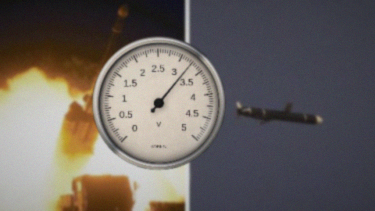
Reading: value=3.25 unit=V
